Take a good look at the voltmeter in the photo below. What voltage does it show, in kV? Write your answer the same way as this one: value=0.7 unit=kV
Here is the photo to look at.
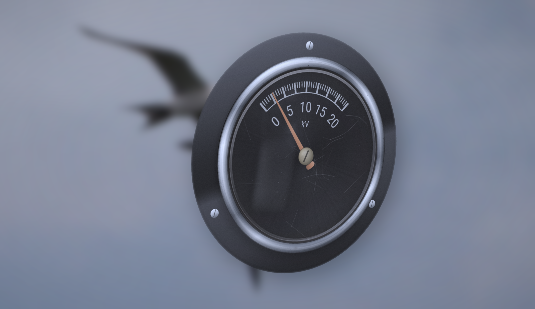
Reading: value=2.5 unit=kV
